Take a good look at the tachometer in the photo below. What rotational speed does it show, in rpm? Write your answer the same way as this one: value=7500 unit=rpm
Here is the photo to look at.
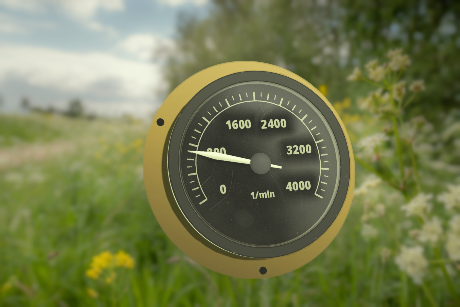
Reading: value=700 unit=rpm
